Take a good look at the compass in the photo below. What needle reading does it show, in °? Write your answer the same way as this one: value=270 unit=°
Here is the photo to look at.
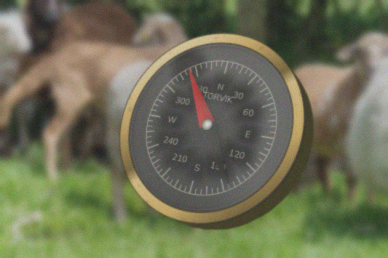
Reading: value=325 unit=°
